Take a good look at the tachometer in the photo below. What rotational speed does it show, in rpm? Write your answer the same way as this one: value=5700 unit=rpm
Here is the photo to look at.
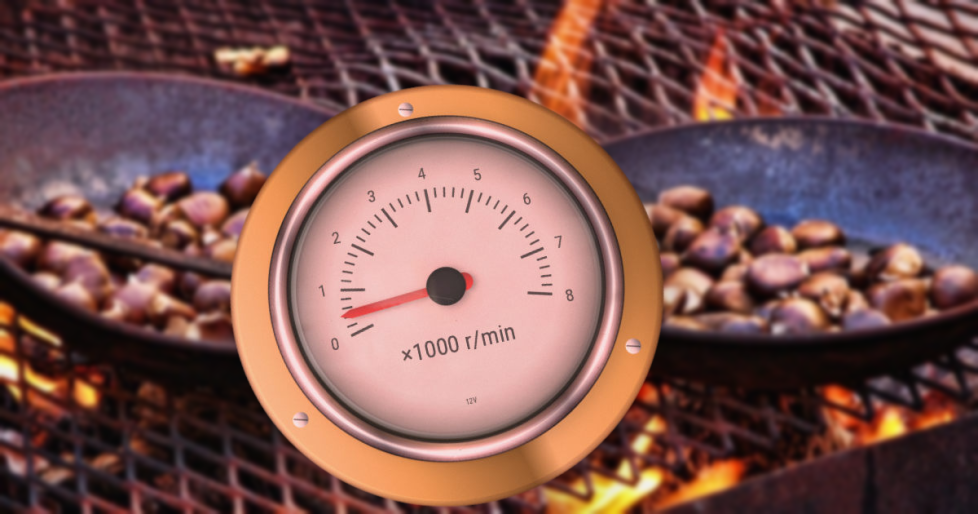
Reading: value=400 unit=rpm
